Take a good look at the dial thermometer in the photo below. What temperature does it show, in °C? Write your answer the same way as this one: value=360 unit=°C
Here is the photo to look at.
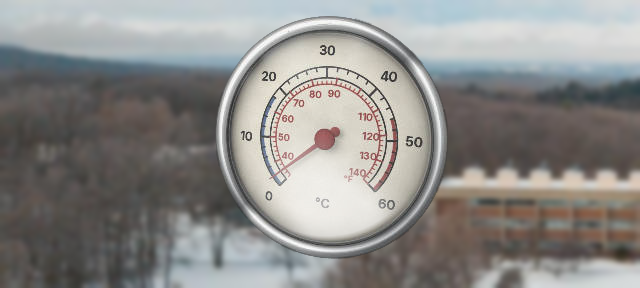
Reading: value=2 unit=°C
